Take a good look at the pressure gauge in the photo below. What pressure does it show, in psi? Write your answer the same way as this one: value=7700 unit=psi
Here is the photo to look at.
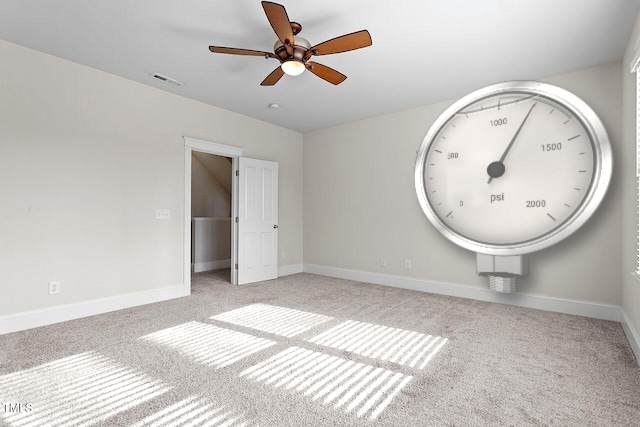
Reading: value=1200 unit=psi
